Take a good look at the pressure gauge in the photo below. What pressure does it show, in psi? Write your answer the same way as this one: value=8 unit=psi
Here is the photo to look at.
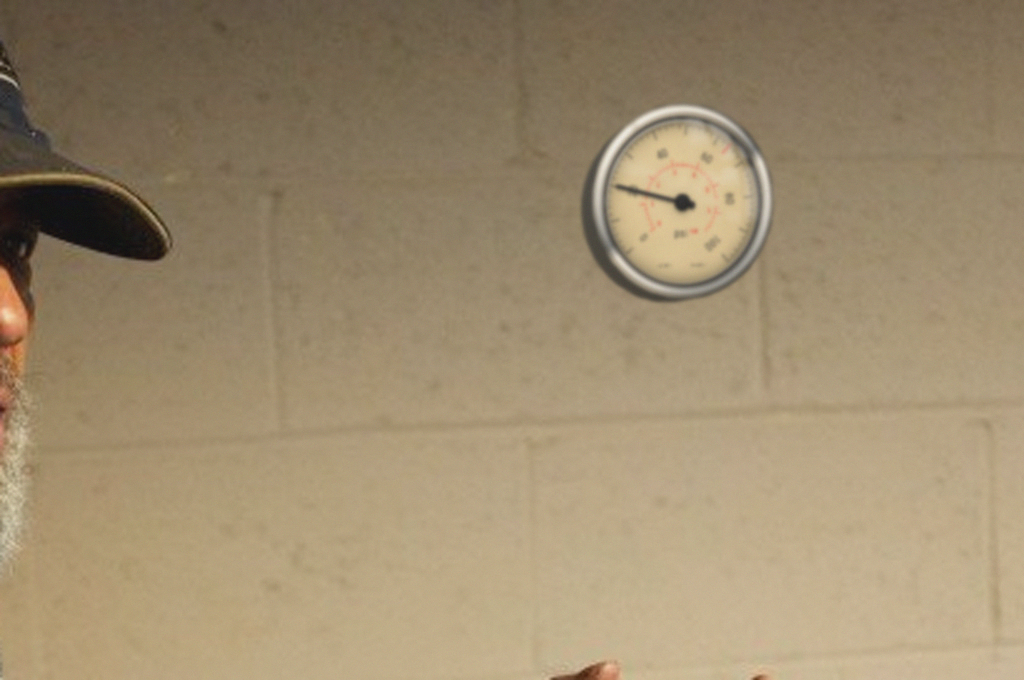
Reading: value=20 unit=psi
